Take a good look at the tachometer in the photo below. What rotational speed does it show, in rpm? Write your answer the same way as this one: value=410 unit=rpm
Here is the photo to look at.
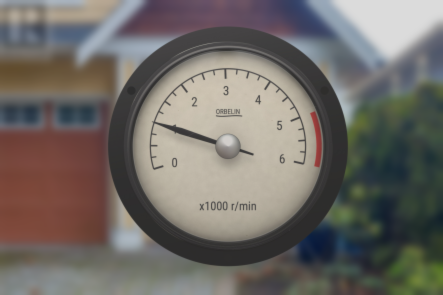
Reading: value=1000 unit=rpm
